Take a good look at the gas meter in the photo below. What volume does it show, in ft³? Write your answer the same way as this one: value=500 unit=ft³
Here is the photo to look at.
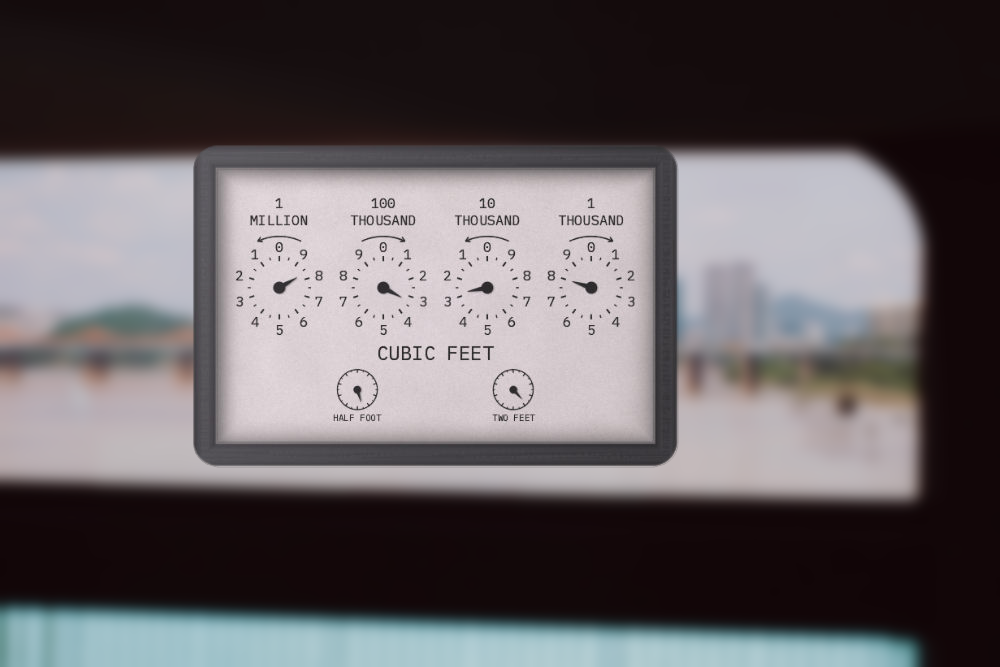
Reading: value=832800 unit=ft³
